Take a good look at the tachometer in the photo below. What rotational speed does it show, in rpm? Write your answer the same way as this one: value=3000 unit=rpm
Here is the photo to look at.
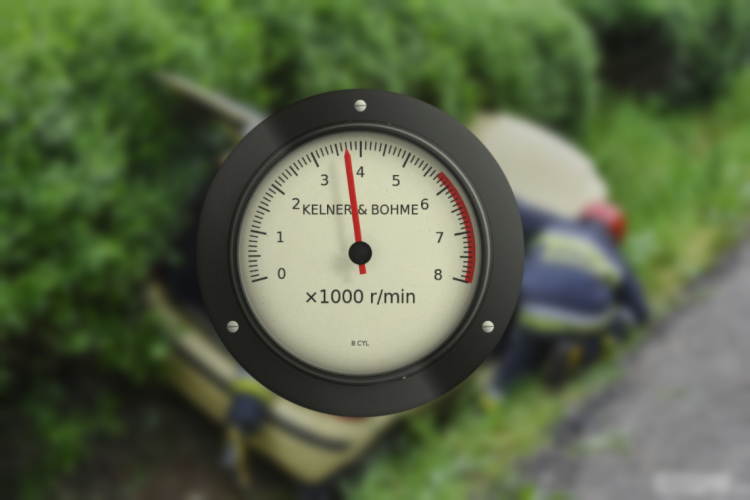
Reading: value=3700 unit=rpm
